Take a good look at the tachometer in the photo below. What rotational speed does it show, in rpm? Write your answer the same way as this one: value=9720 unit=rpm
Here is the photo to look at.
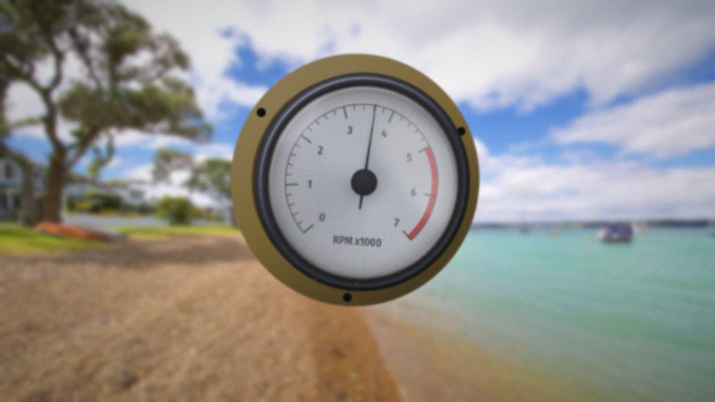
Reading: value=3600 unit=rpm
